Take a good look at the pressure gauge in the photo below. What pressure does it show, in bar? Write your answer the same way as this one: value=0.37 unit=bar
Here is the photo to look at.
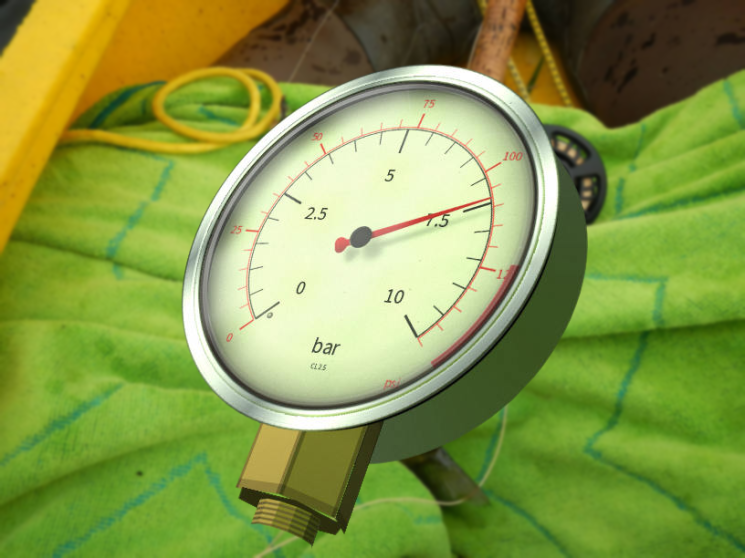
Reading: value=7.5 unit=bar
